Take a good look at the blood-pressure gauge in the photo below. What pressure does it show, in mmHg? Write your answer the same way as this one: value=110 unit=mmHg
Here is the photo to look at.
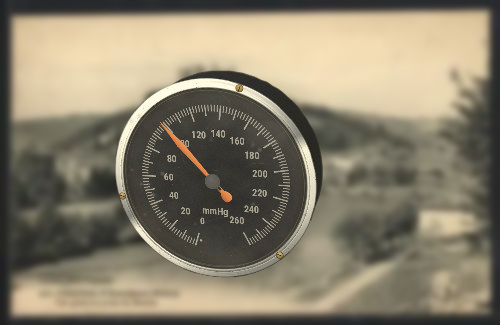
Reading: value=100 unit=mmHg
